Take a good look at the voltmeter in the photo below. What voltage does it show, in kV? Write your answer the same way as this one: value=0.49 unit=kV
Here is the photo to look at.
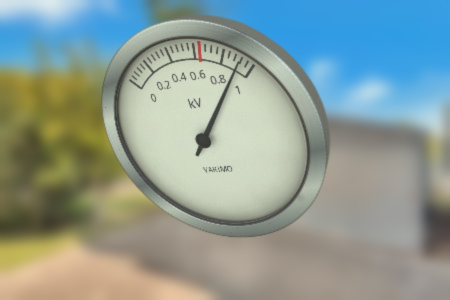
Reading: value=0.92 unit=kV
